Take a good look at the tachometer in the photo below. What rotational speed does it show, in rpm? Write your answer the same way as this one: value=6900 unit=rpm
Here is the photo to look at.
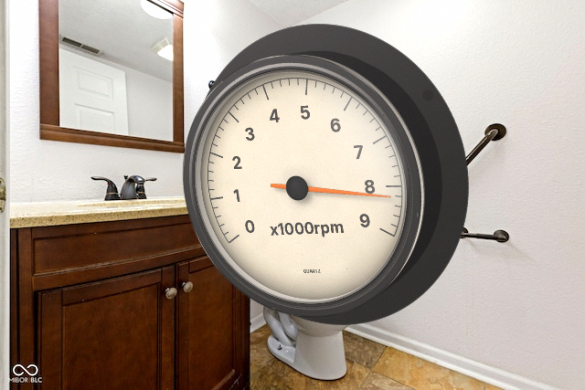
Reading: value=8200 unit=rpm
